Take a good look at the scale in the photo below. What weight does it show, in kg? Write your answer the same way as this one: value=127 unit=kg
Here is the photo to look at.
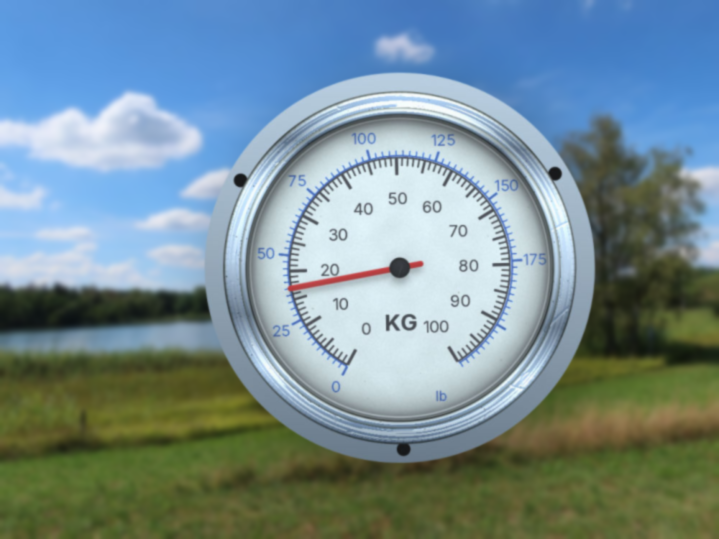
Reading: value=17 unit=kg
